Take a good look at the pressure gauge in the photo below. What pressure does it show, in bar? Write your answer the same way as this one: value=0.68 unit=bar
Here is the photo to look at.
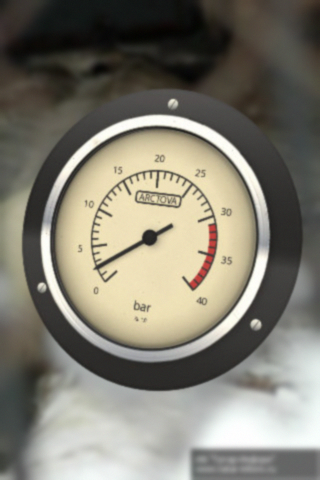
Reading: value=2 unit=bar
